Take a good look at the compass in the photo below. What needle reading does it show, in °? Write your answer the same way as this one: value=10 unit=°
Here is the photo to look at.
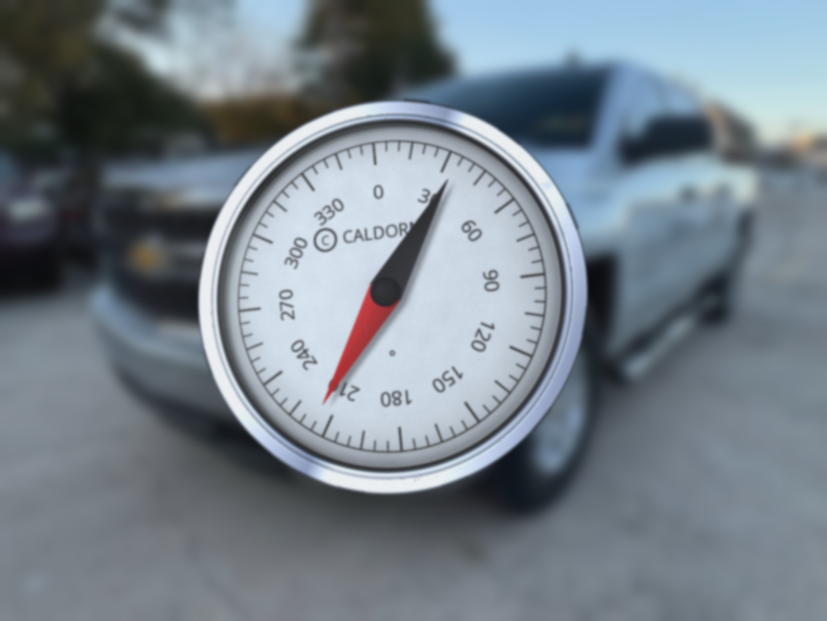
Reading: value=215 unit=°
